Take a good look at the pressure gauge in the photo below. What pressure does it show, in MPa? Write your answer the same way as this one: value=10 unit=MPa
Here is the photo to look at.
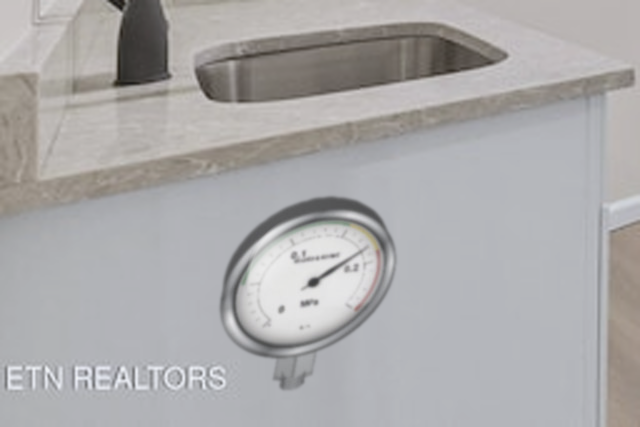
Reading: value=0.18 unit=MPa
